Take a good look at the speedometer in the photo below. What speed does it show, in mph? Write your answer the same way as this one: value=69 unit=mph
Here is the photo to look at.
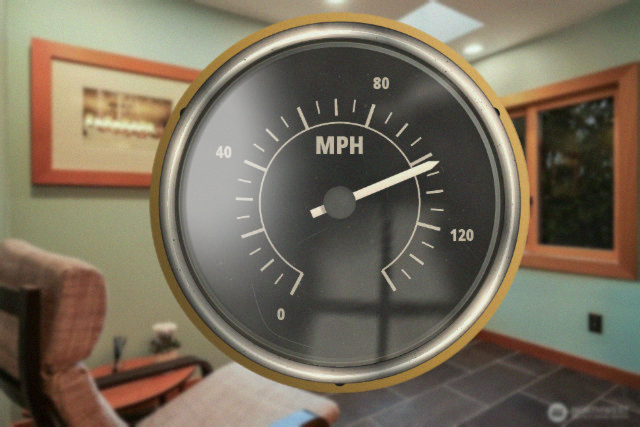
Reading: value=102.5 unit=mph
